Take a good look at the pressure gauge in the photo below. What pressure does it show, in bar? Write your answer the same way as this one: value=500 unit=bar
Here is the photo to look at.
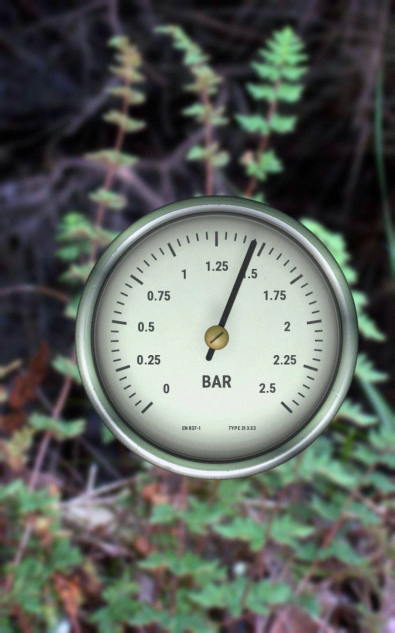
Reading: value=1.45 unit=bar
